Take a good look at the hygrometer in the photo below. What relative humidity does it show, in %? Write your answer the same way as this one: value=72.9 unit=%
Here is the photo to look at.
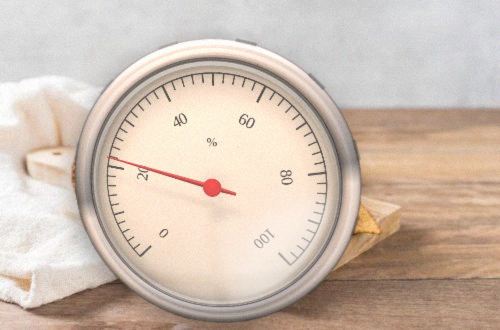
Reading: value=22 unit=%
